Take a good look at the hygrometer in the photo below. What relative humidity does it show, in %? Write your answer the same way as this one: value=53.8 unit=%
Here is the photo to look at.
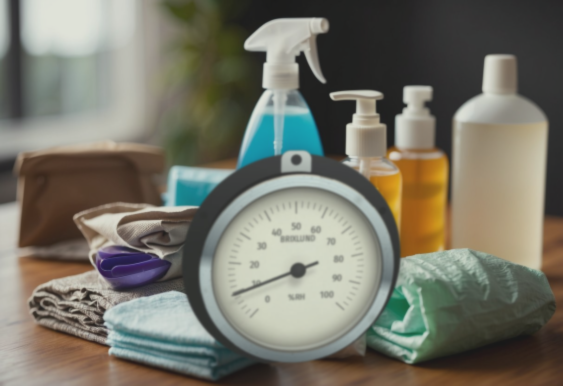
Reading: value=10 unit=%
